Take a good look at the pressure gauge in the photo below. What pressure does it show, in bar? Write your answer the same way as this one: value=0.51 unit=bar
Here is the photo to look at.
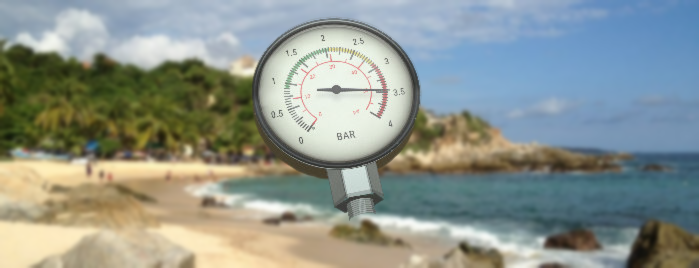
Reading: value=3.5 unit=bar
